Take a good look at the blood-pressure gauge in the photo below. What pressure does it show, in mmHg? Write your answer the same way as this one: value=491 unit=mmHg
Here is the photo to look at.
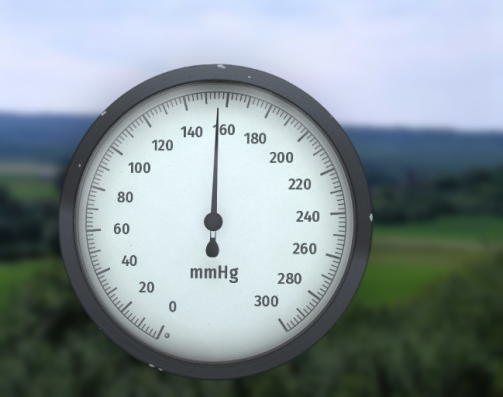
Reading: value=156 unit=mmHg
